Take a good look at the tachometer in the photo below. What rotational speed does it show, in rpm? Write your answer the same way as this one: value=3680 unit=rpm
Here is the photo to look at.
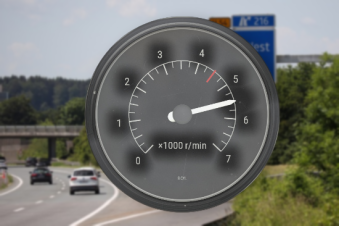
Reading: value=5500 unit=rpm
